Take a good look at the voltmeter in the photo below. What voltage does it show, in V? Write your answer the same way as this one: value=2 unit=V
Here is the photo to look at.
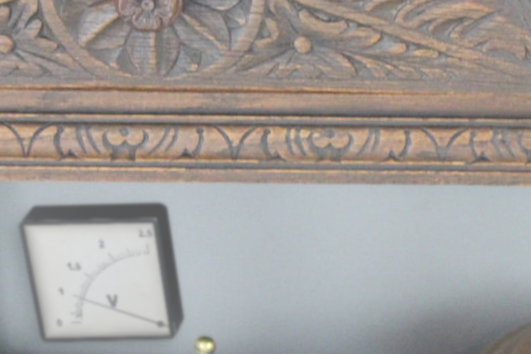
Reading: value=1 unit=V
